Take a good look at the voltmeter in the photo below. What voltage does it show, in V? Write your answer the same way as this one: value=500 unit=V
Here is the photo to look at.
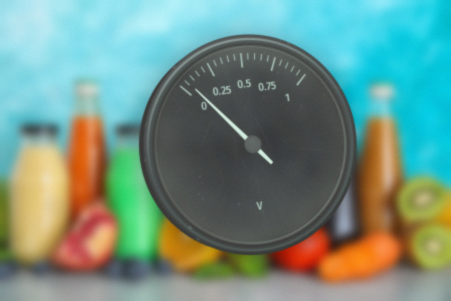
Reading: value=0.05 unit=V
